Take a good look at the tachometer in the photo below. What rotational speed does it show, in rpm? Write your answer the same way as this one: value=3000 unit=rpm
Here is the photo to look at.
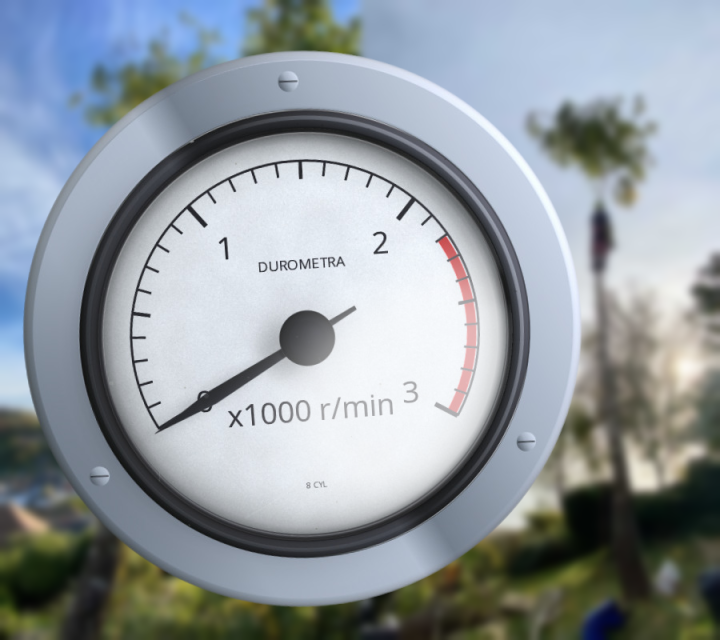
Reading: value=0 unit=rpm
